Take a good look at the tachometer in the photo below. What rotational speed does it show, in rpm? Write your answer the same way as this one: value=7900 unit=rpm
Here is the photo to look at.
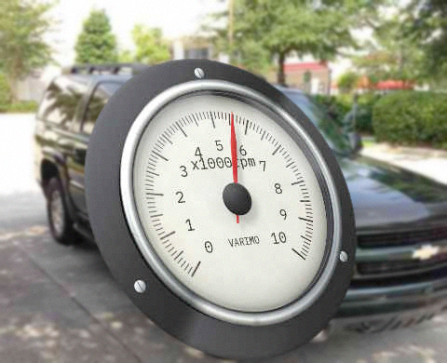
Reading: value=5500 unit=rpm
